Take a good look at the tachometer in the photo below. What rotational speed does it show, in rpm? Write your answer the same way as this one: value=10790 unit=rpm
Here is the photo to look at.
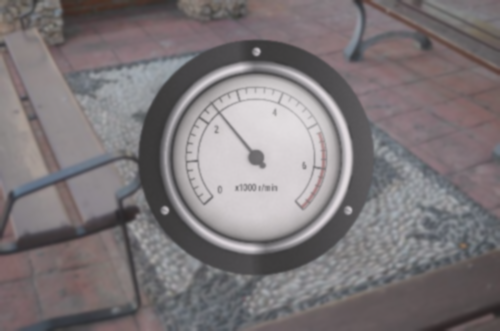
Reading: value=2400 unit=rpm
